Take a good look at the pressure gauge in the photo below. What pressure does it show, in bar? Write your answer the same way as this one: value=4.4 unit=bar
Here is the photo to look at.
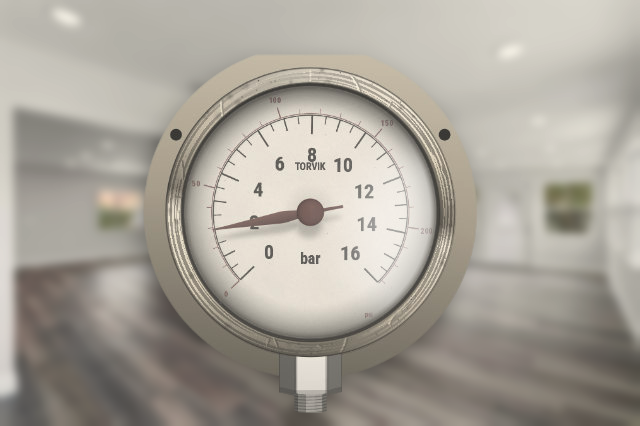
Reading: value=2 unit=bar
